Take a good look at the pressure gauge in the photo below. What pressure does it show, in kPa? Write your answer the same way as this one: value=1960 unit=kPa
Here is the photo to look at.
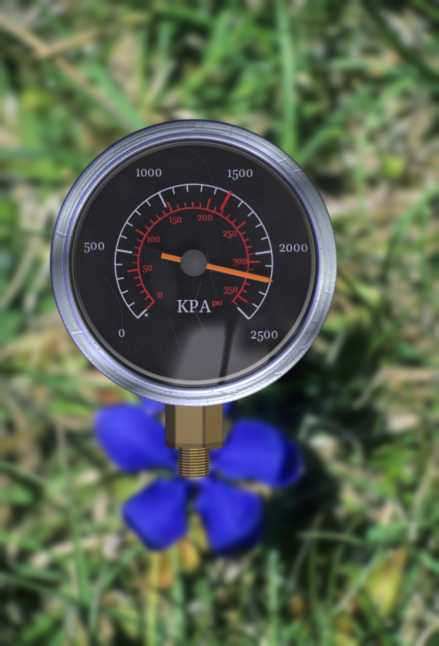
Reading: value=2200 unit=kPa
